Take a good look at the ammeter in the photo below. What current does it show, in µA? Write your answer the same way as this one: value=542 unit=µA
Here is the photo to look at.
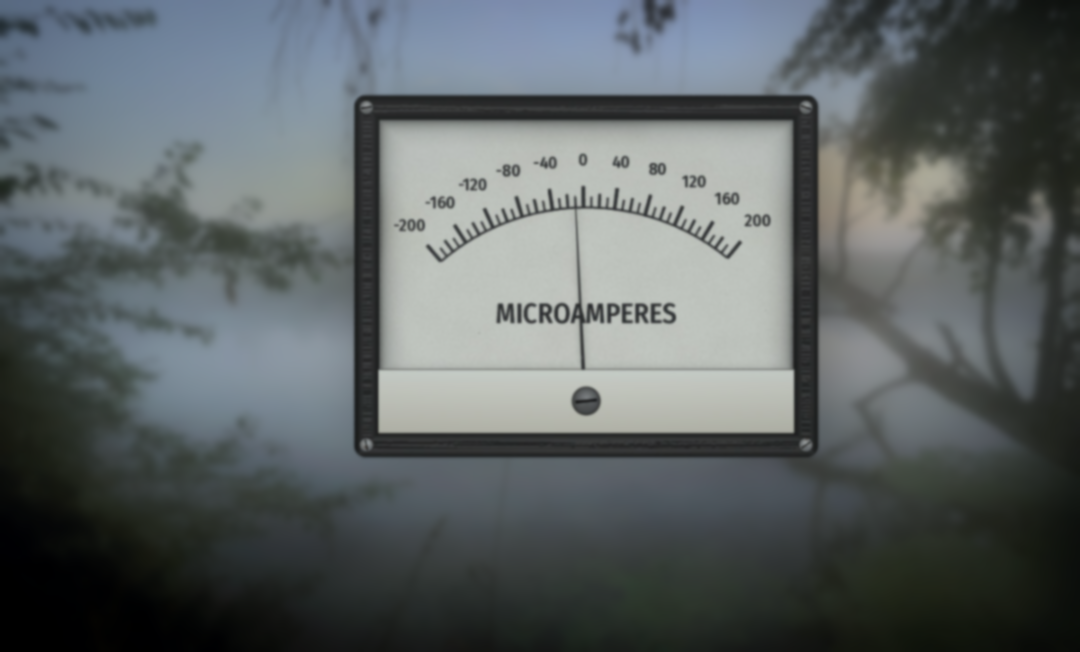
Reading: value=-10 unit=µA
